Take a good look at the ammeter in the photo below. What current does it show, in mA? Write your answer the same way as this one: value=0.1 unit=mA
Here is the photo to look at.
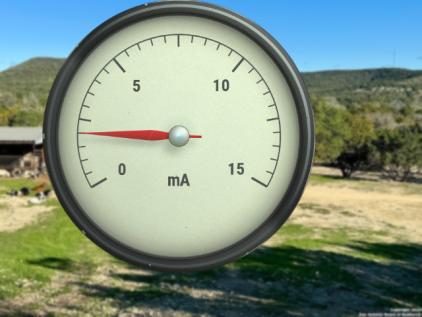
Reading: value=2 unit=mA
